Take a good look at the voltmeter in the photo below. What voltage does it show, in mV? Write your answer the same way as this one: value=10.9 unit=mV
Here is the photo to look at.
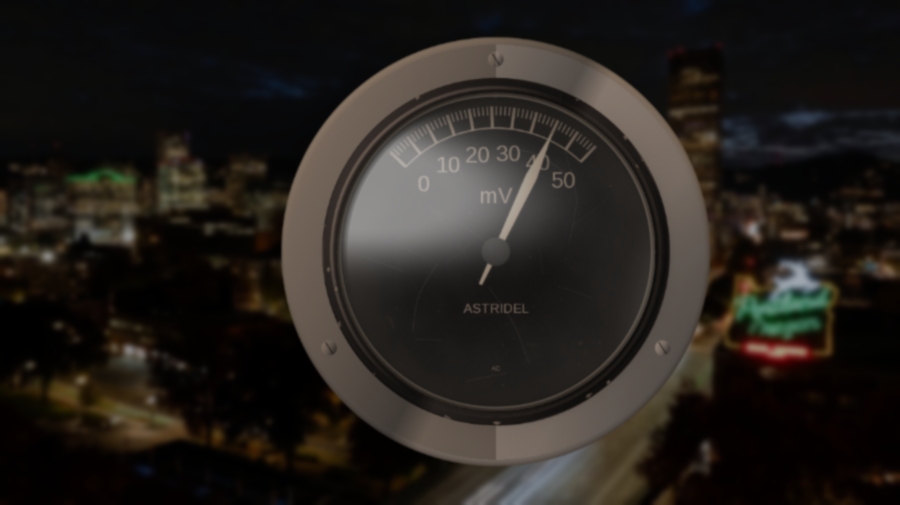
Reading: value=40 unit=mV
